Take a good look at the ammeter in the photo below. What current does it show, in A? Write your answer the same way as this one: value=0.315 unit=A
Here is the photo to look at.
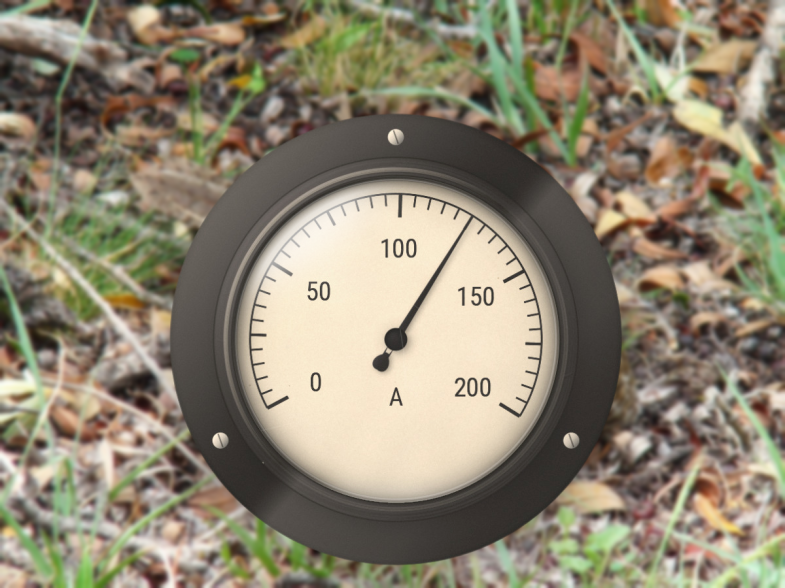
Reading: value=125 unit=A
